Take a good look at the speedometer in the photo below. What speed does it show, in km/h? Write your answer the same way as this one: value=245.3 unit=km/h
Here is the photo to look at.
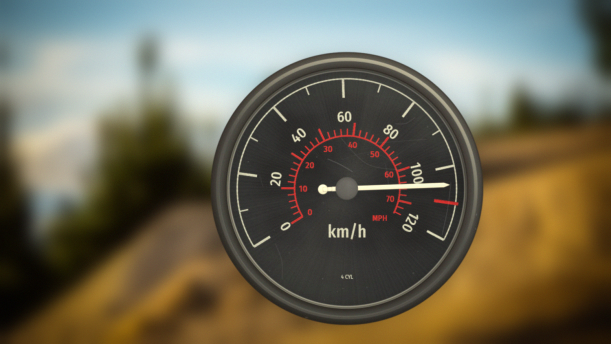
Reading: value=105 unit=km/h
